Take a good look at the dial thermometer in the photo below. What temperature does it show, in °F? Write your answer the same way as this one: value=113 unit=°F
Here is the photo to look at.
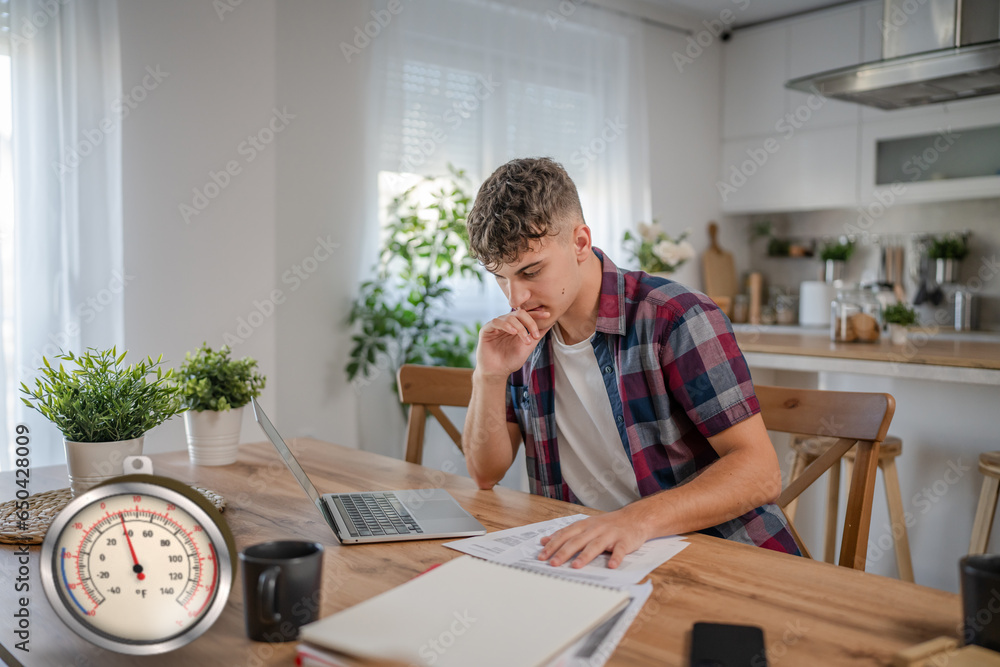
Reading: value=40 unit=°F
